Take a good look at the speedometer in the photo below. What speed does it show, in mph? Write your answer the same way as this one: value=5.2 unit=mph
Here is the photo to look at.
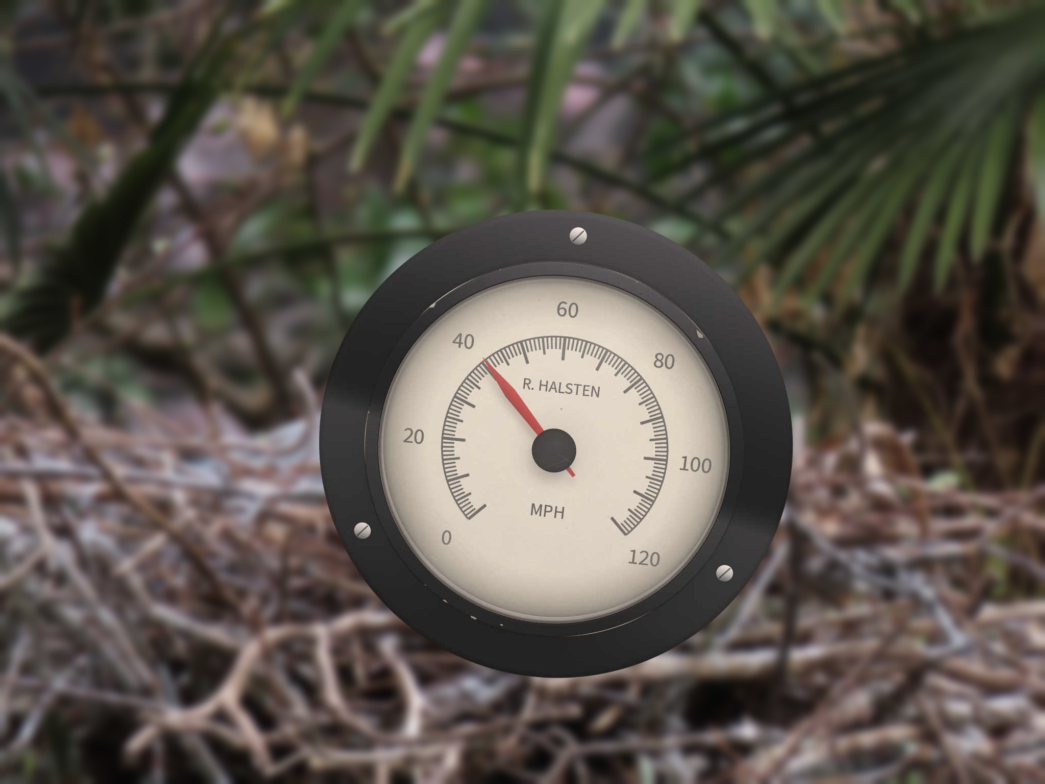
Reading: value=41 unit=mph
